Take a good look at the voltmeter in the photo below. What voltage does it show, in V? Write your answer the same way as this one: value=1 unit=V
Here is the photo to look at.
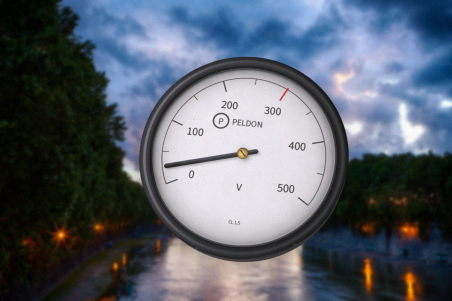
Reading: value=25 unit=V
